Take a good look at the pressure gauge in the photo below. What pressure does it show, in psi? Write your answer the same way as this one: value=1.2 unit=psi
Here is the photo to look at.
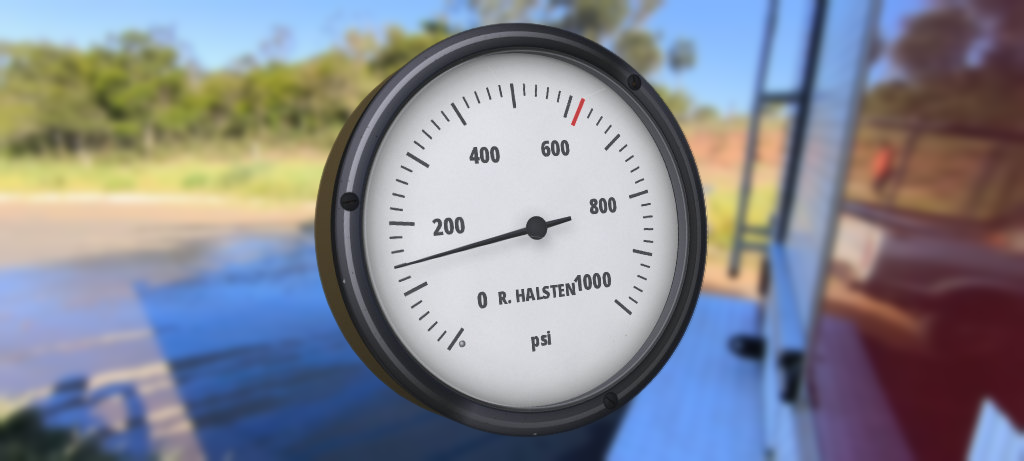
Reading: value=140 unit=psi
